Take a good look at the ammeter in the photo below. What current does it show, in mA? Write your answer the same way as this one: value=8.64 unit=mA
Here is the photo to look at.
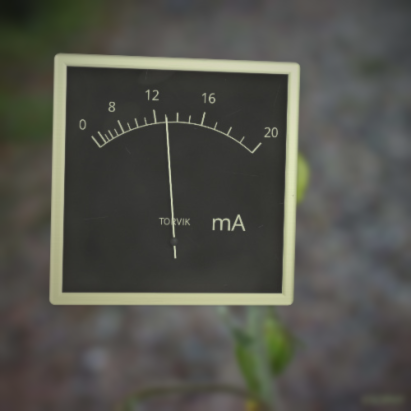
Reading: value=13 unit=mA
